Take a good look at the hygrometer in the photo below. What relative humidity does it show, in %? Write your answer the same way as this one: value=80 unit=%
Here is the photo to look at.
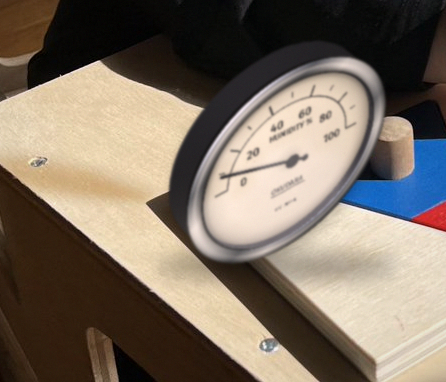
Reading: value=10 unit=%
